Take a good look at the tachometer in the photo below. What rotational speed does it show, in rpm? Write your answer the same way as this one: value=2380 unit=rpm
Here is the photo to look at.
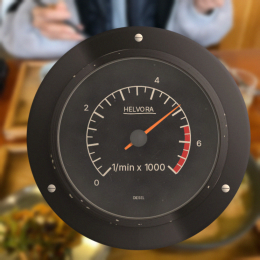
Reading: value=4875 unit=rpm
